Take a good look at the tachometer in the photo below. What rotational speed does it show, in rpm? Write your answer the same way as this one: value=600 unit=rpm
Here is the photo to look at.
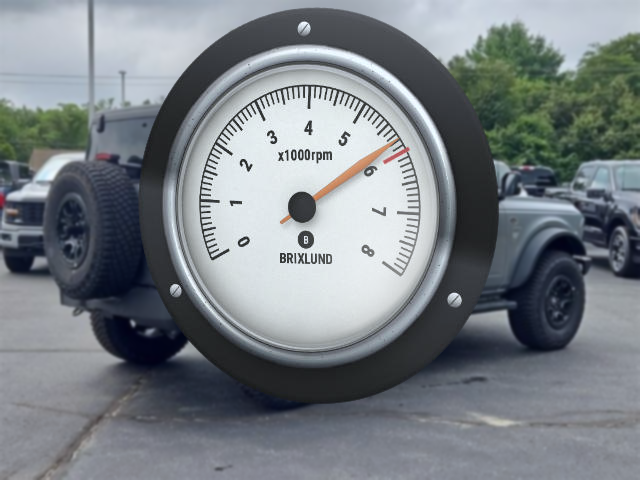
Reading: value=5800 unit=rpm
